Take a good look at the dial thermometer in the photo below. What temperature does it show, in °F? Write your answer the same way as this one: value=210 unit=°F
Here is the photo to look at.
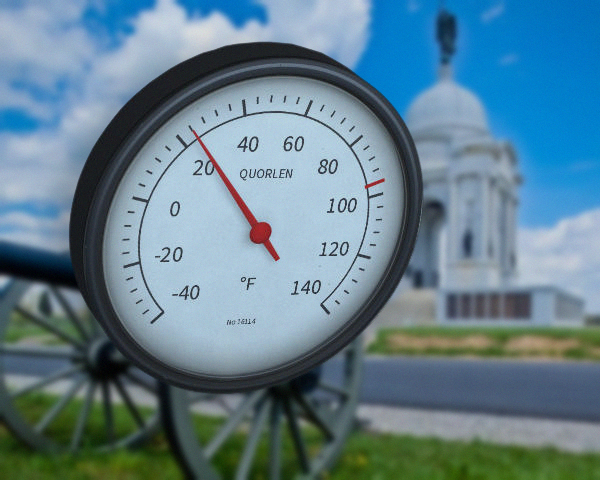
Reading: value=24 unit=°F
